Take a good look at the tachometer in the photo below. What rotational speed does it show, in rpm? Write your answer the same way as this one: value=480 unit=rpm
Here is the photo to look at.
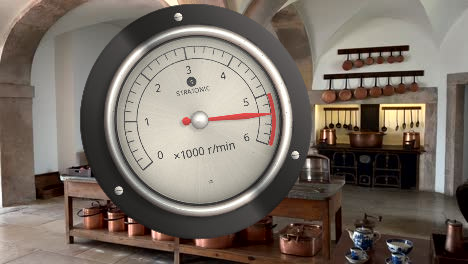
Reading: value=5400 unit=rpm
